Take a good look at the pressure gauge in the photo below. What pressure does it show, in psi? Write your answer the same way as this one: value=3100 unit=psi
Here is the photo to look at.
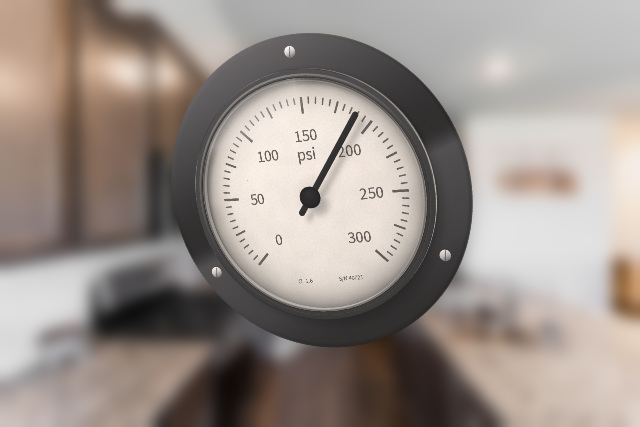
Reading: value=190 unit=psi
